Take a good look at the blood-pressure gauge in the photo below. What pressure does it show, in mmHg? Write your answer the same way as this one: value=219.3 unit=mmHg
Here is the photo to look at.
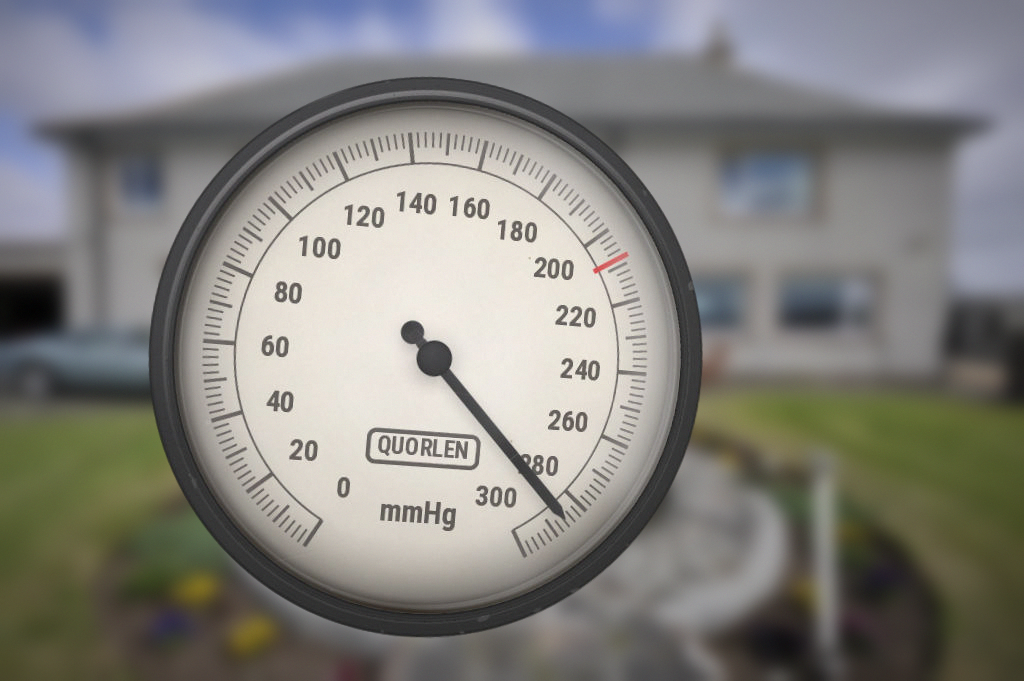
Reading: value=286 unit=mmHg
